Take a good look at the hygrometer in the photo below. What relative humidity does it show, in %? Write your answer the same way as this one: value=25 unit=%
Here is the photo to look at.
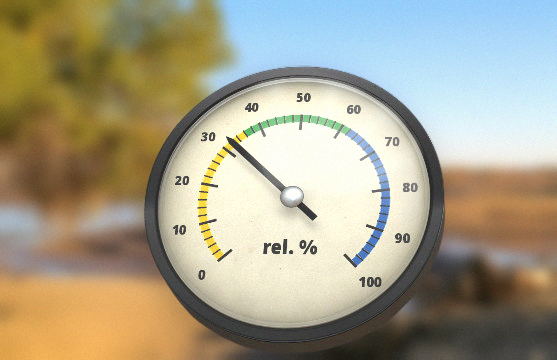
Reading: value=32 unit=%
